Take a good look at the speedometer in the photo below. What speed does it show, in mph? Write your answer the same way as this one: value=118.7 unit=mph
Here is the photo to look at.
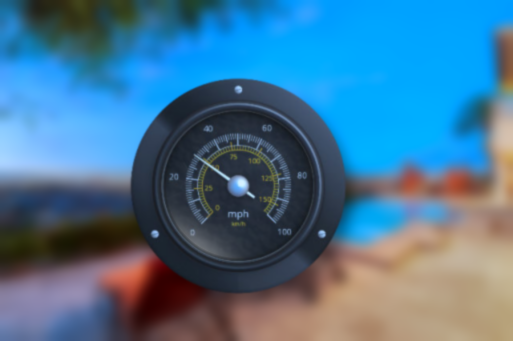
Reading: value=30 unit=mph
